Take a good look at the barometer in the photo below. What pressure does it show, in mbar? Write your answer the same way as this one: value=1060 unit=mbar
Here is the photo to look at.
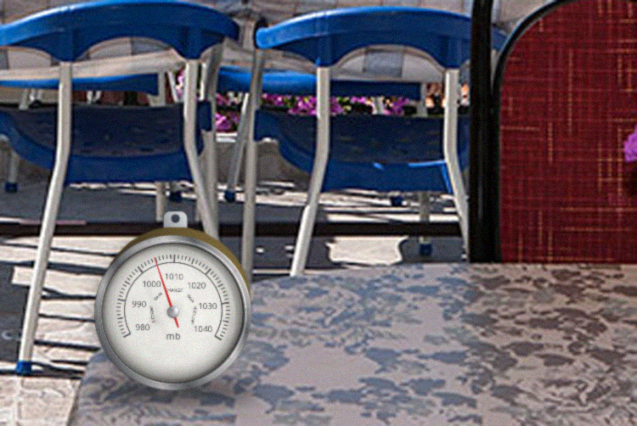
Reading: value=1005 unit=mbar
